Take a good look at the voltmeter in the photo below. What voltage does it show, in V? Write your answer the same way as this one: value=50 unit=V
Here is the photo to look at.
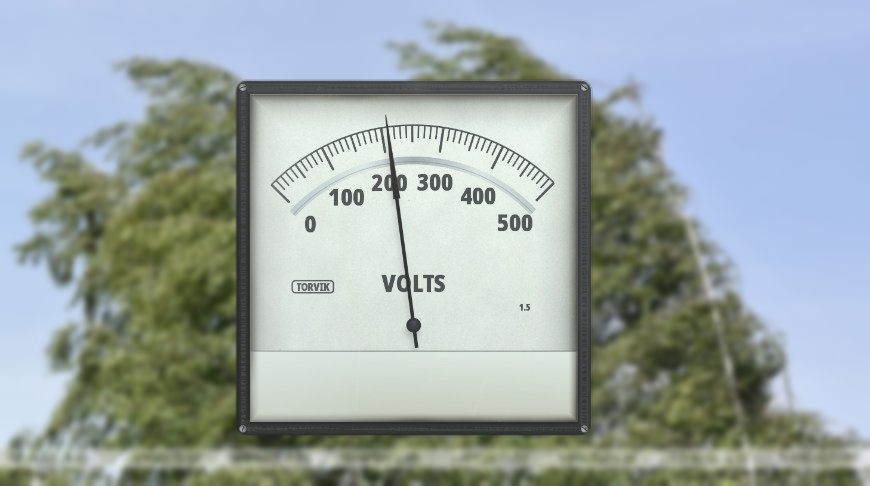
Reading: value=210 unit=V
